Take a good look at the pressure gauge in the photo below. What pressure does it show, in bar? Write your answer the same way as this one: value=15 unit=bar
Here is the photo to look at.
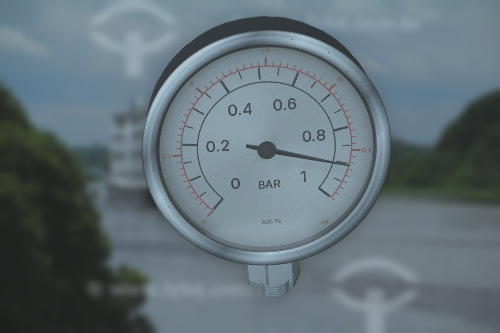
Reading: value=0.9 unit=bar
